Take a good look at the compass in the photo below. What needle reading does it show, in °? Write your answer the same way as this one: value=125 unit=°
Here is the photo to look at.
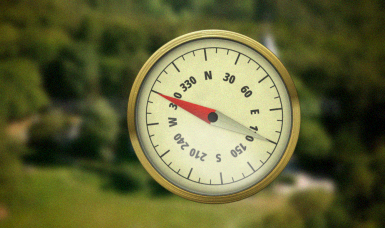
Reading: value=300 unit=°
